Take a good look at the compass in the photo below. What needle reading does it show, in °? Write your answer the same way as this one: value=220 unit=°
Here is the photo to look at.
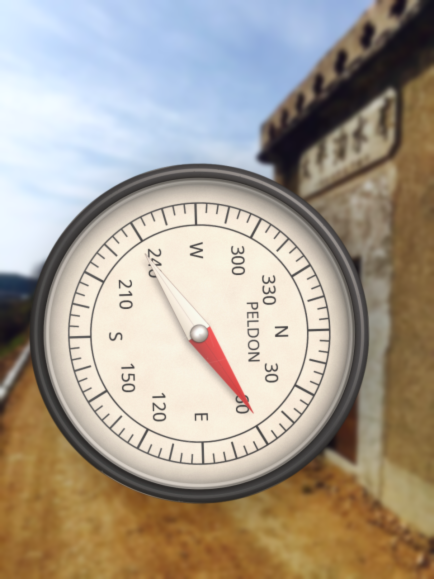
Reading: value=57.5 unit=°
